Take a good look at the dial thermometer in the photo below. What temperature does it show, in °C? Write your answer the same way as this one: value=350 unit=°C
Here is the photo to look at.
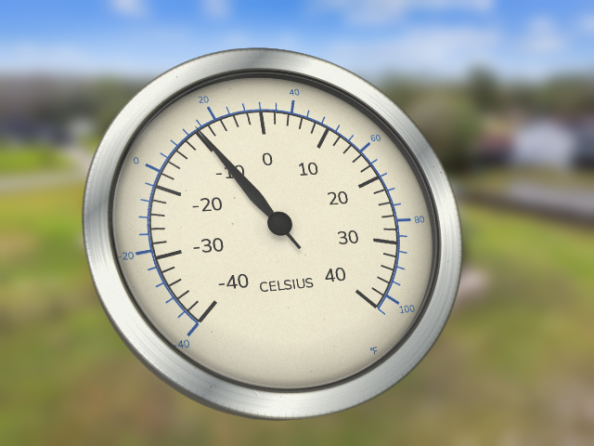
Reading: value=-10 unit=°C
